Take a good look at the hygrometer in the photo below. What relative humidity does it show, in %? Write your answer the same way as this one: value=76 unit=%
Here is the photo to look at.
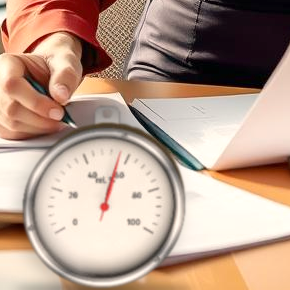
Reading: value=56 unit=%
